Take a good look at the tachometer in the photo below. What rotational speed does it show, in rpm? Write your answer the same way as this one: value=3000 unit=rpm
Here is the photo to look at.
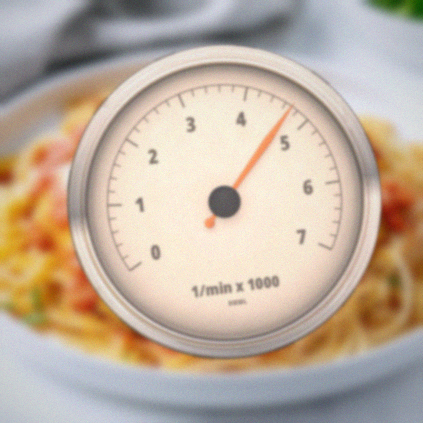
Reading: value=4700 unit=rpm
